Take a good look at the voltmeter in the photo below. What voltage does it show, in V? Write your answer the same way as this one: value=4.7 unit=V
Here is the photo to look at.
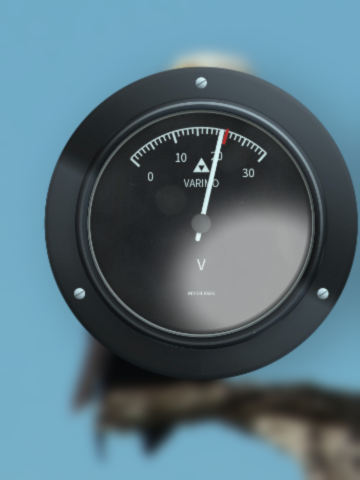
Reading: value=20 unit=V
